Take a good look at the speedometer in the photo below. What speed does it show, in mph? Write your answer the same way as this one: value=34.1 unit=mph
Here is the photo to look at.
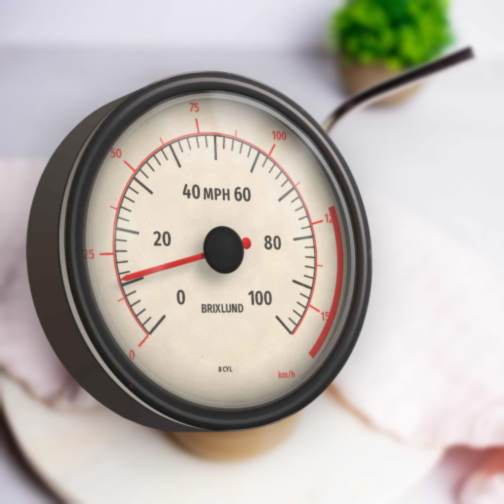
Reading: value=11 unit=mph
